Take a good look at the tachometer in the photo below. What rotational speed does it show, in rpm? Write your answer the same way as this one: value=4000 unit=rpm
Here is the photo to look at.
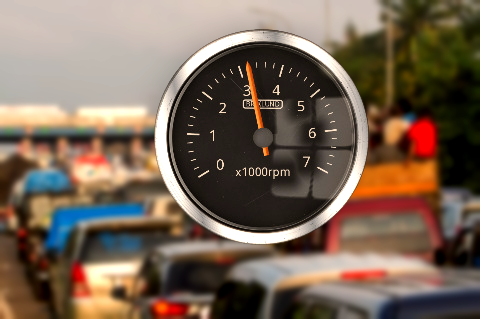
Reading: value=3200 unit=rpm
